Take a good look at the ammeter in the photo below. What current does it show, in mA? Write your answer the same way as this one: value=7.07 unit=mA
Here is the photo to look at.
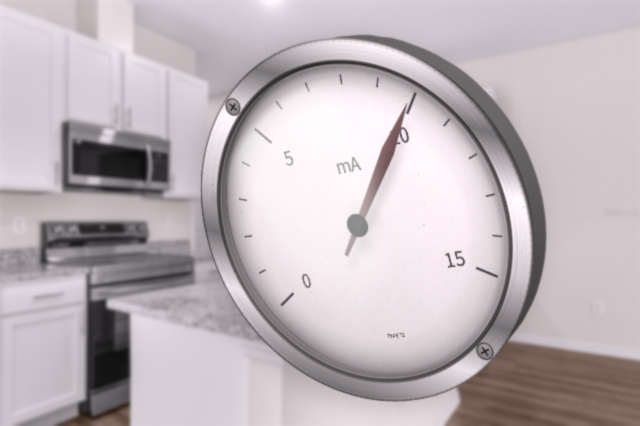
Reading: value=10 unit=mA
